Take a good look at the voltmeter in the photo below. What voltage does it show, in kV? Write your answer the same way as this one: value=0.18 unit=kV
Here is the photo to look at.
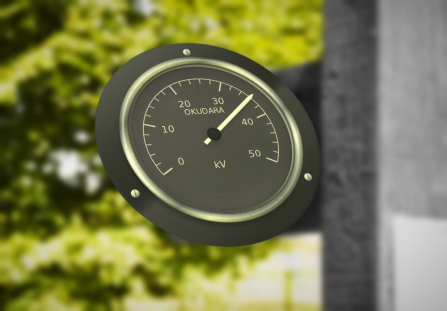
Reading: value=36 unit=kV
